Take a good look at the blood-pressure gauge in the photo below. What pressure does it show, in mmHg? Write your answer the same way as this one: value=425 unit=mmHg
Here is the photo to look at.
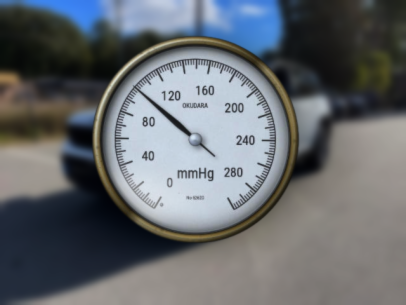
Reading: value=100 unit=mmHg
